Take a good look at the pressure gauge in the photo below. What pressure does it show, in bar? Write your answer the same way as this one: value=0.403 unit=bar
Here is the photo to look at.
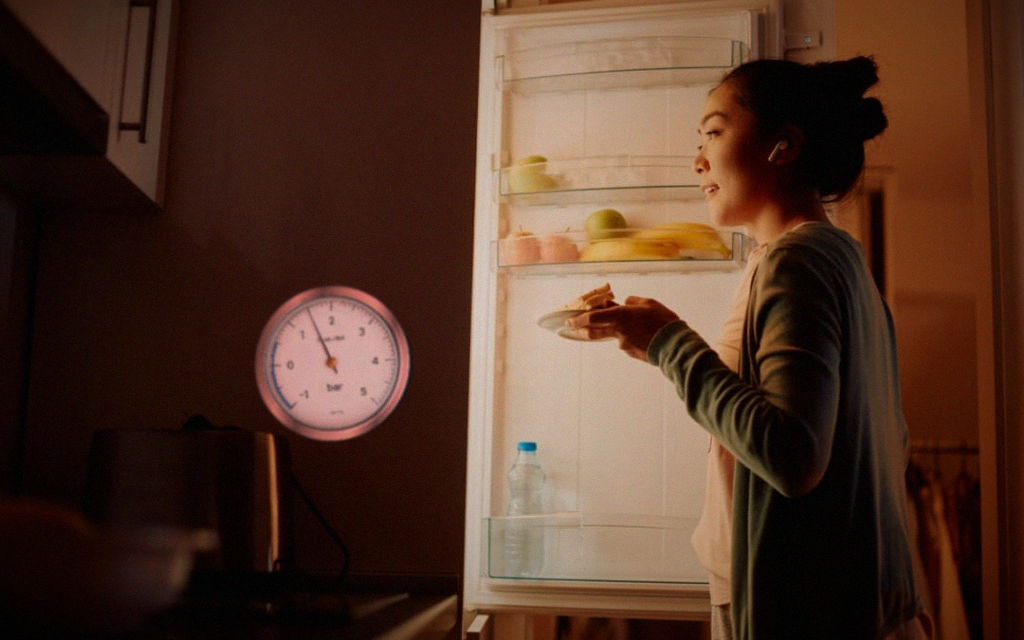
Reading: value=1.5 unit=bar
